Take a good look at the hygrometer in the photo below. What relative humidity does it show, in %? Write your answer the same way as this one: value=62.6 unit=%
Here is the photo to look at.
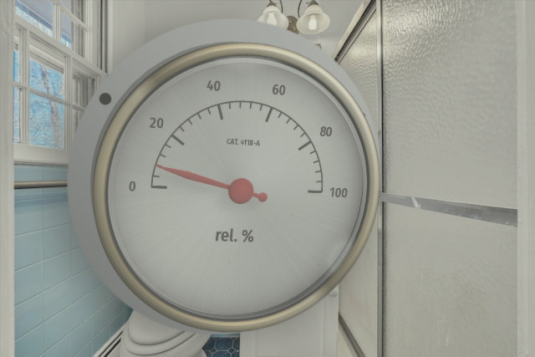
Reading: value=8 unit=%
